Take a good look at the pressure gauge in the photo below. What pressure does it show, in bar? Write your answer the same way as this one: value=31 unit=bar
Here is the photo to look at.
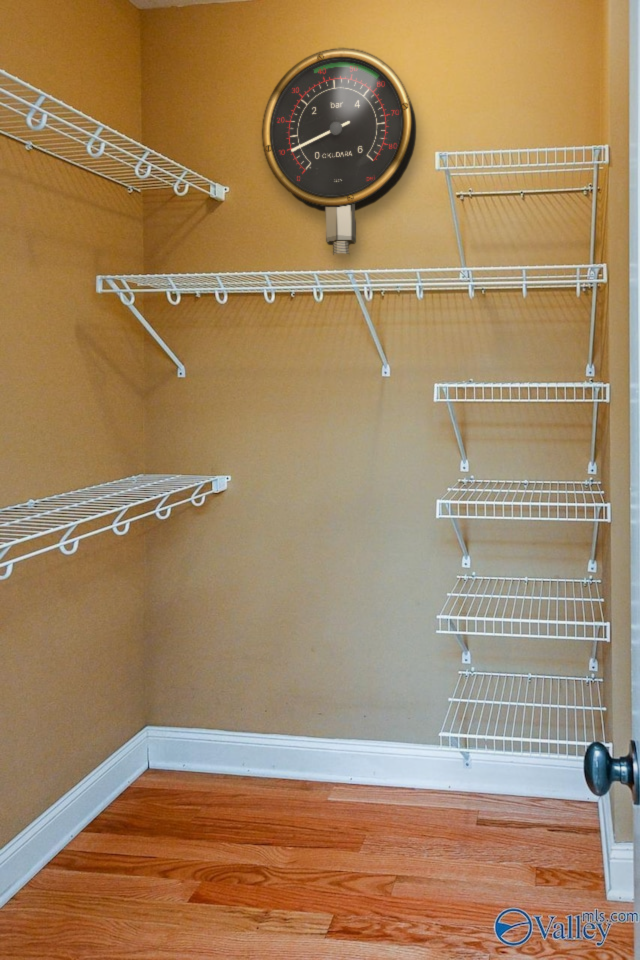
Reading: value=0.6 unit=bar
